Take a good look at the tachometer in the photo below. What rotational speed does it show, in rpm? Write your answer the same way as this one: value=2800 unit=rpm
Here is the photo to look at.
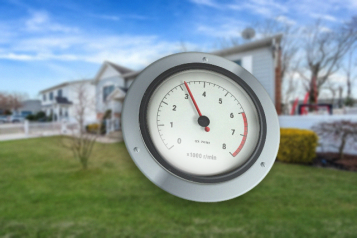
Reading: value=3200 unit=rpm
